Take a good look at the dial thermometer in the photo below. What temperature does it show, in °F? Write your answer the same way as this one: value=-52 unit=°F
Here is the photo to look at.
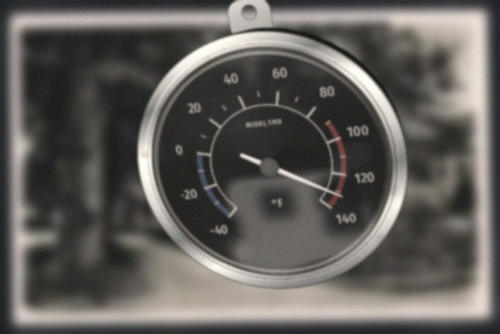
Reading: value=130 unit=°F
